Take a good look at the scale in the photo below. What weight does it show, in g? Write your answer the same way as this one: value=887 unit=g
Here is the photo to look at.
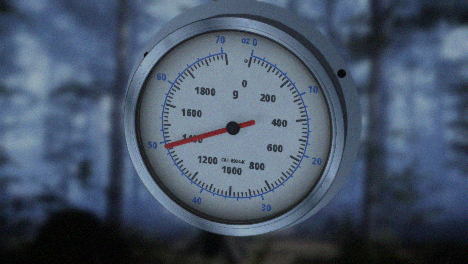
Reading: value=1400 unit=g
